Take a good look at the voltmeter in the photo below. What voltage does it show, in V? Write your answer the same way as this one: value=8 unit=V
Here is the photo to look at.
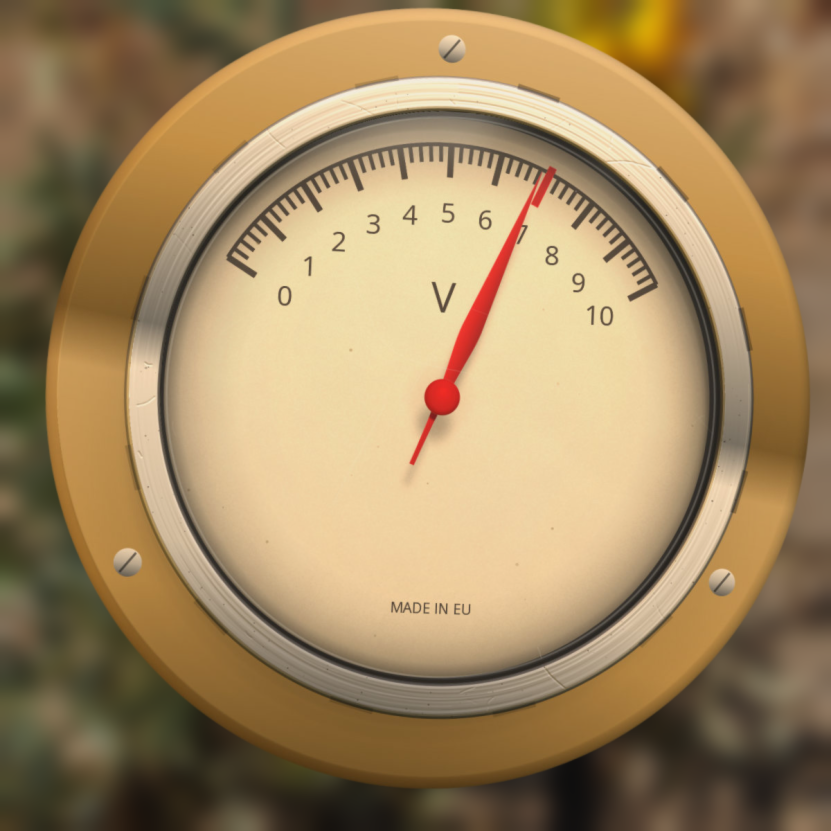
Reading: value=6.8 unit=V
